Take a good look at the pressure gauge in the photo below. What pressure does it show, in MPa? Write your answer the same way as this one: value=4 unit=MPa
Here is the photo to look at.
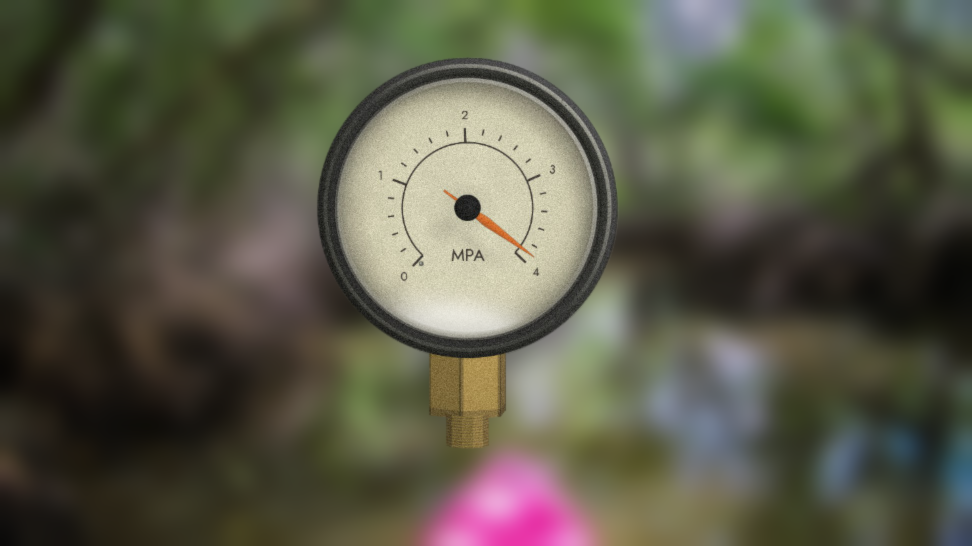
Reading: value=3.9 unit=MPa
